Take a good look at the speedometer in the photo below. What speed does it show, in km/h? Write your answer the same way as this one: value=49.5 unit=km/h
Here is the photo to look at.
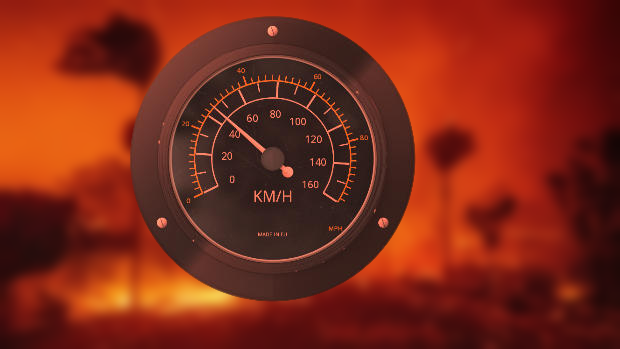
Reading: value=45 unit=km/h
